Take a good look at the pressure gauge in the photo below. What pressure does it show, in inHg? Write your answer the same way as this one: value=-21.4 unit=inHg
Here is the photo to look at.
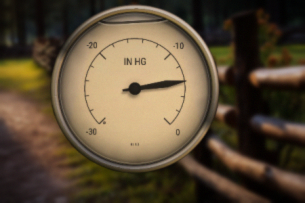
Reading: value=-6 unit=inHg
